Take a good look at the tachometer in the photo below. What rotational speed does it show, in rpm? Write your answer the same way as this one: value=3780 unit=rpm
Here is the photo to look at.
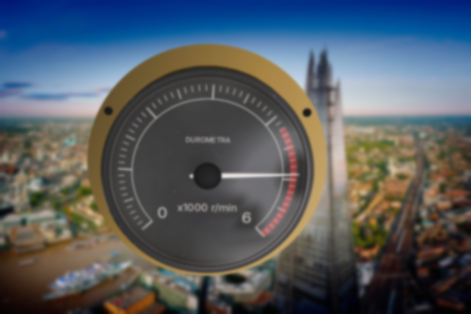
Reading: value=4900 unit=rpm
